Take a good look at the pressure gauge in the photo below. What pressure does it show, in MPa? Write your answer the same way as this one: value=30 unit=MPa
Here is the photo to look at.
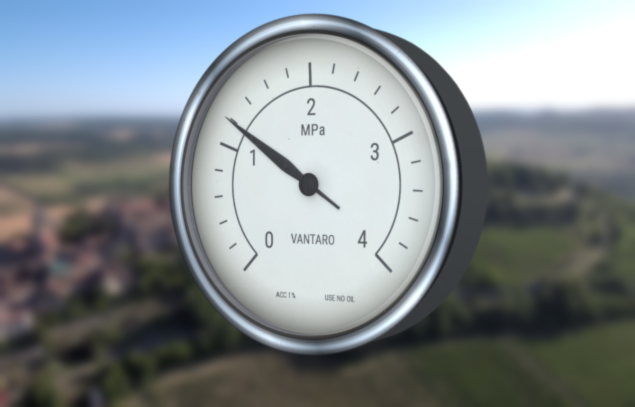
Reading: value=1.2 unit=MPa
